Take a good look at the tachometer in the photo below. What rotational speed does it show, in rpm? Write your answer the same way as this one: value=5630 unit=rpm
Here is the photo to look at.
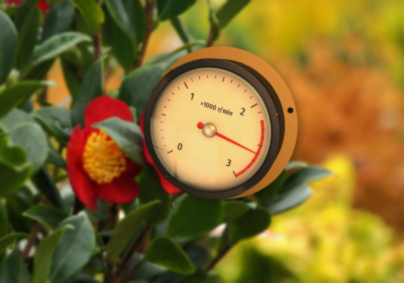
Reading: value=2600 unit=rpm
